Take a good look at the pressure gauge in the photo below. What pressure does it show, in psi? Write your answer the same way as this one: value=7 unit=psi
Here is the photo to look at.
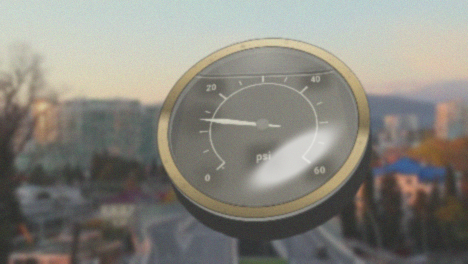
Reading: value=12.5 unit=psi
